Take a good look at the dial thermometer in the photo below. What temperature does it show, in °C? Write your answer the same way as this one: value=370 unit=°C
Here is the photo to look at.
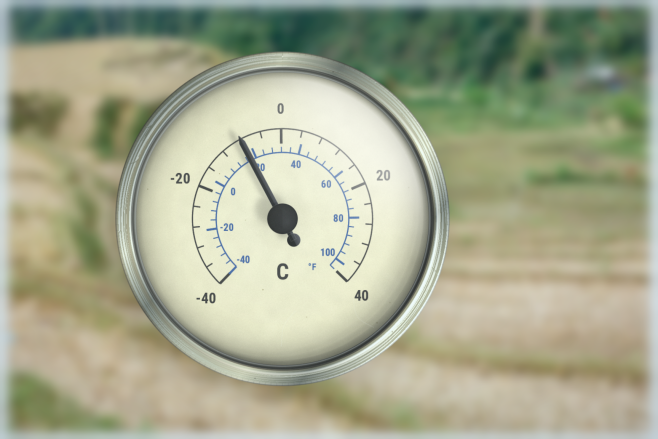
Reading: value=-8 unit=°C
